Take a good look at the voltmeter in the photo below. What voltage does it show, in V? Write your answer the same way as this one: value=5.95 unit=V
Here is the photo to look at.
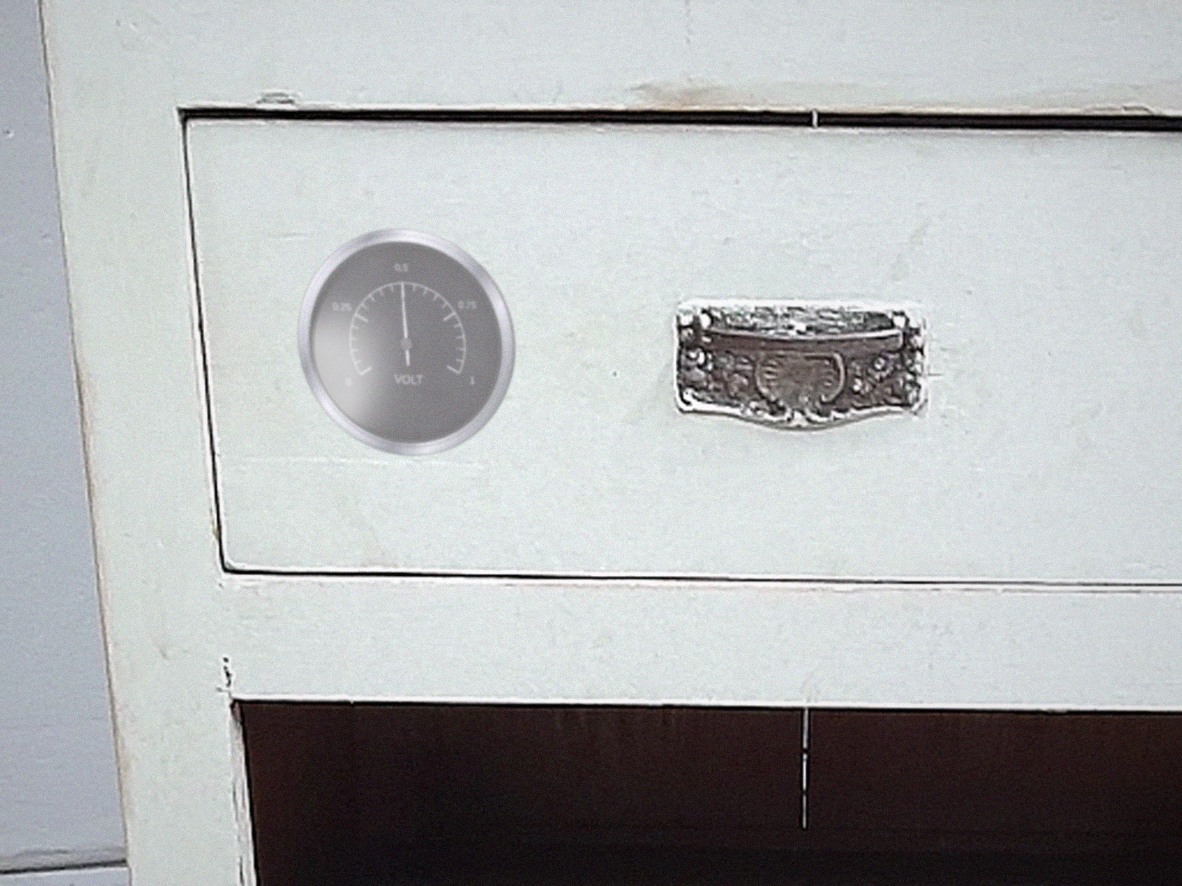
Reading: value=0.5 unit=V
